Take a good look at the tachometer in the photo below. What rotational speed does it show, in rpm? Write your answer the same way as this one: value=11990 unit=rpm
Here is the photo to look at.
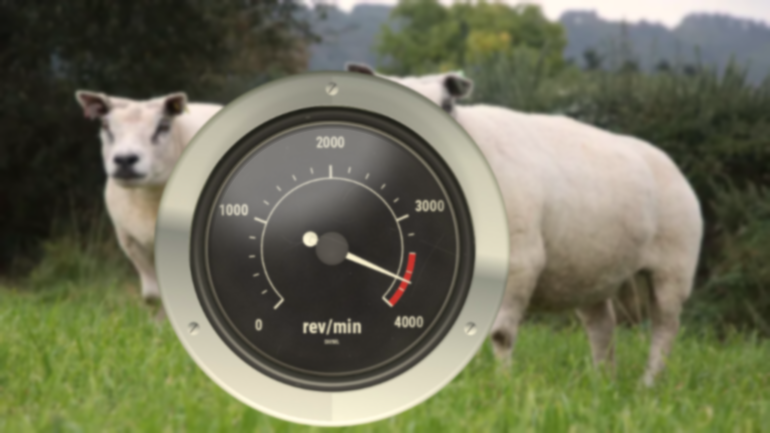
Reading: value=3700 unit=rpm
